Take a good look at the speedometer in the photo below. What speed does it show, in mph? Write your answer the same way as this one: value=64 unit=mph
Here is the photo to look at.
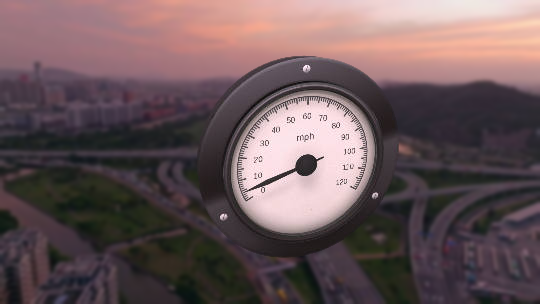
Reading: value=5 unit=mph
